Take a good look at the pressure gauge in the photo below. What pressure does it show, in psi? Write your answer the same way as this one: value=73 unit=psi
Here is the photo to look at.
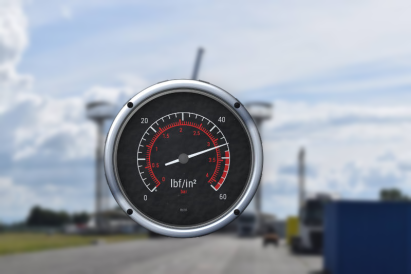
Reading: value=46 unit=psi
